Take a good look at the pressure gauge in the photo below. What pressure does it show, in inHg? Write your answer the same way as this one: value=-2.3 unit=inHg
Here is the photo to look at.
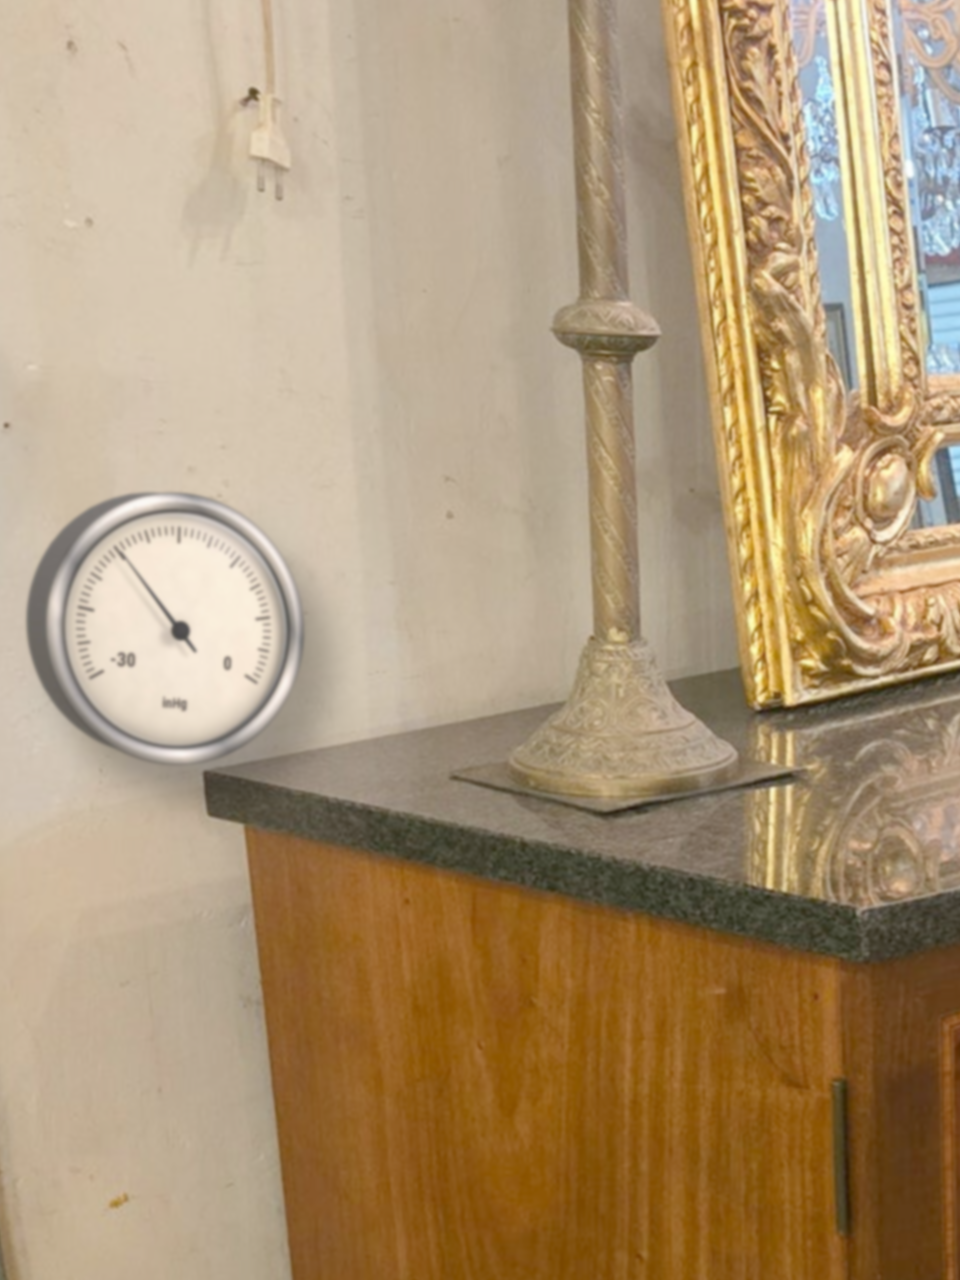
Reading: value=-20 unit=inHg
